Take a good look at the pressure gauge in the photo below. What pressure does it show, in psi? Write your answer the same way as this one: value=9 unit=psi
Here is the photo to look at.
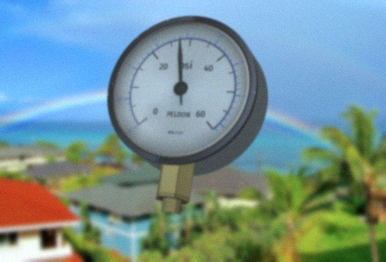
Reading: value=27.5 unit=psi
